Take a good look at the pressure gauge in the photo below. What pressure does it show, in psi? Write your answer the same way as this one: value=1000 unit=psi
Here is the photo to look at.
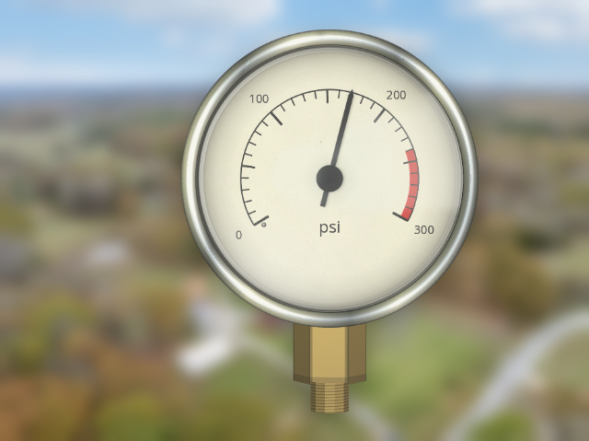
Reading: value=170 unit=psi
